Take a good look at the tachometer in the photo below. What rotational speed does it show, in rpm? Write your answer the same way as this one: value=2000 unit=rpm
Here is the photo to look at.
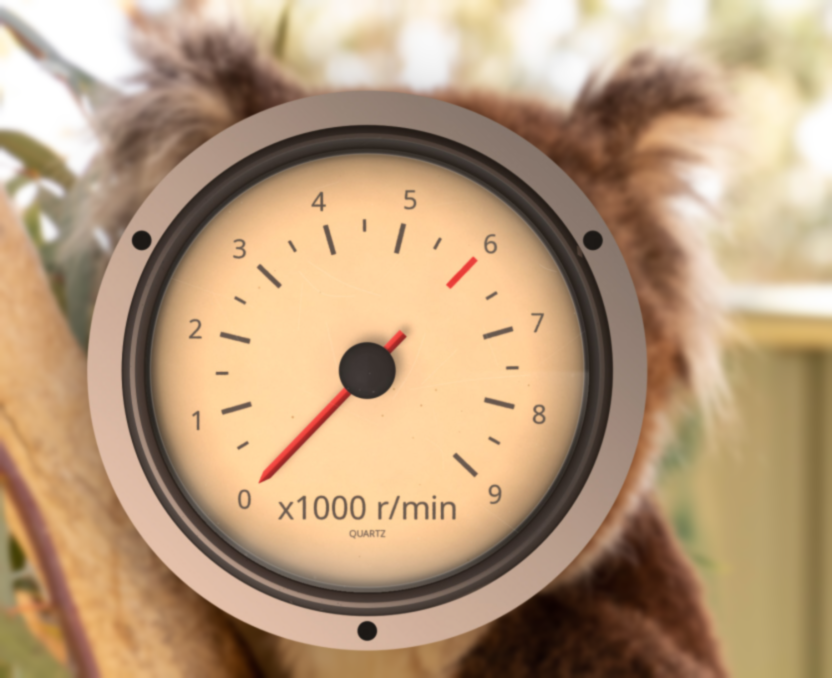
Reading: value=0 unit=rpm
